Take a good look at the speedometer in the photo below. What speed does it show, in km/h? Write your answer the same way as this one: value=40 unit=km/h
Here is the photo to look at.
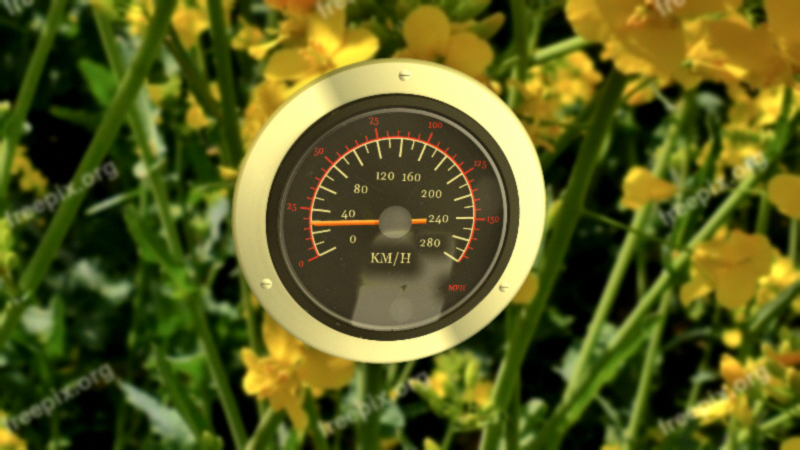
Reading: value=30 unit=km/h
